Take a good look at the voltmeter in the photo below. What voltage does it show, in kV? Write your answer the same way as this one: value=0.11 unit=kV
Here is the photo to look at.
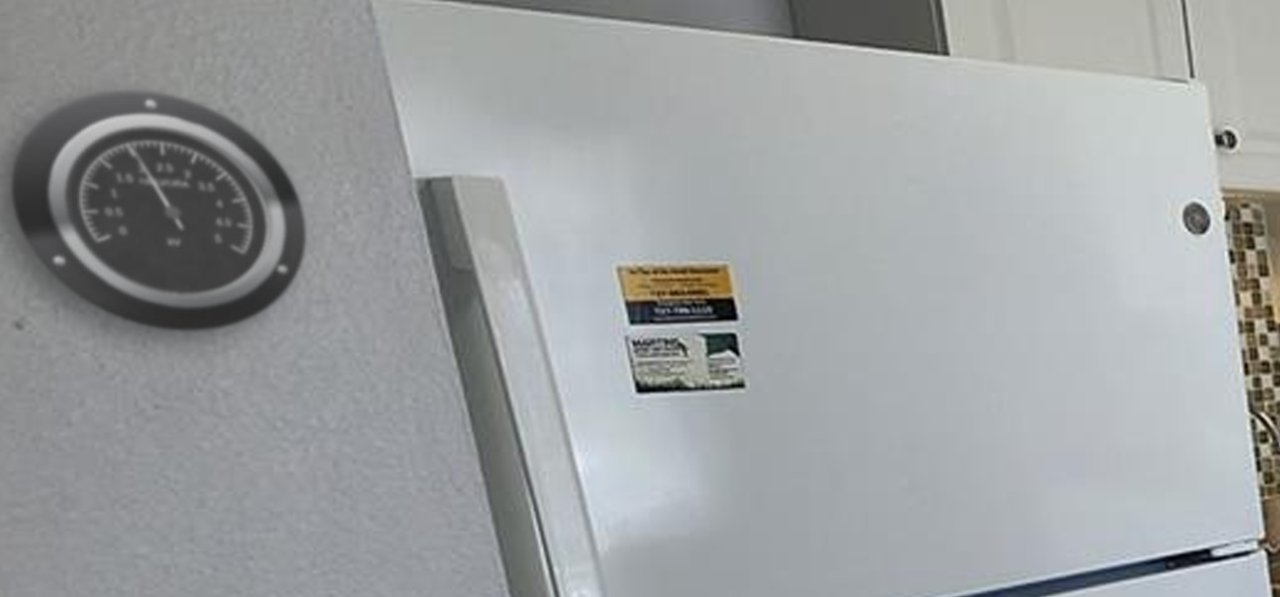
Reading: value=2 unit=kV
